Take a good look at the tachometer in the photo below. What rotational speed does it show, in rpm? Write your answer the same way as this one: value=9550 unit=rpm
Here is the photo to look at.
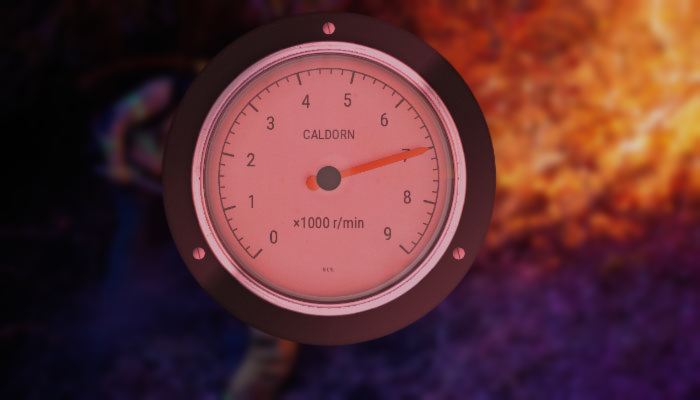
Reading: value=7000 unit=rpm
